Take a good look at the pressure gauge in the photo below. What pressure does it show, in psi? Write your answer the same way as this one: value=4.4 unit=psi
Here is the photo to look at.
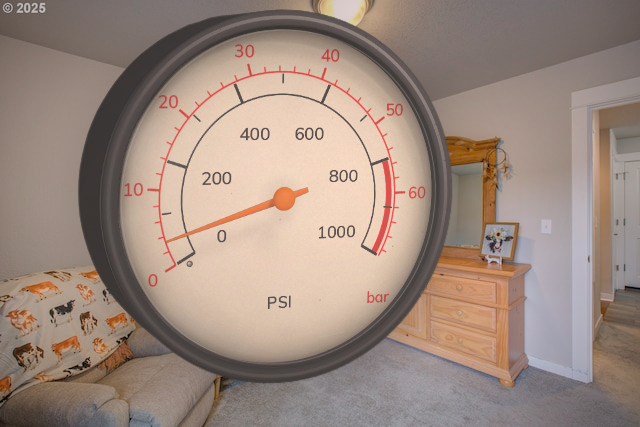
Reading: value=50 unit=psi
